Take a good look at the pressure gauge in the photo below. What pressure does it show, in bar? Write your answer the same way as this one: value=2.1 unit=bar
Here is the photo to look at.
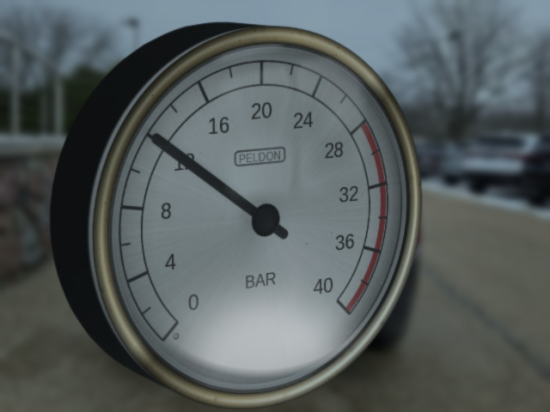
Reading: value=12 unit=bar
